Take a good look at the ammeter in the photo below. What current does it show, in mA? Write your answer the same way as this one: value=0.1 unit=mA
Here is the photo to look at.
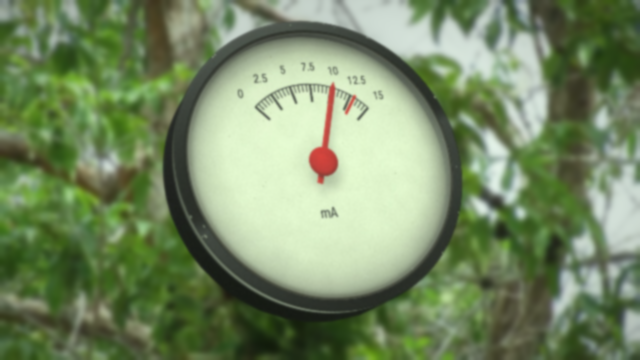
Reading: value=10 unit=mA
